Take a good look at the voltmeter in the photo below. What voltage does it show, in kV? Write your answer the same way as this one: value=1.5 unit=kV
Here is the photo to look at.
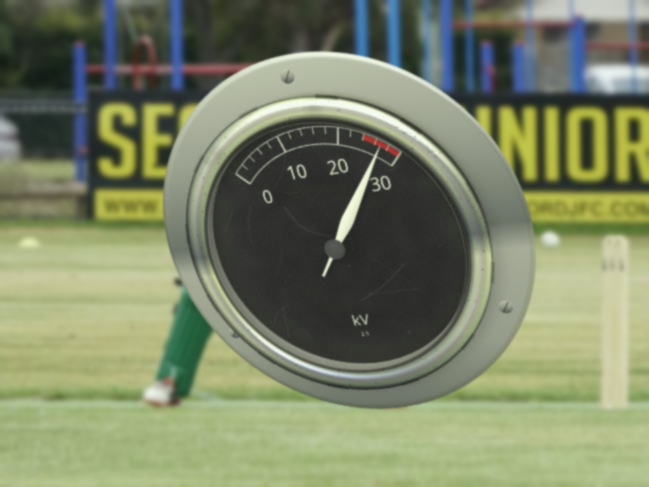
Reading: value=27 unit=kV
